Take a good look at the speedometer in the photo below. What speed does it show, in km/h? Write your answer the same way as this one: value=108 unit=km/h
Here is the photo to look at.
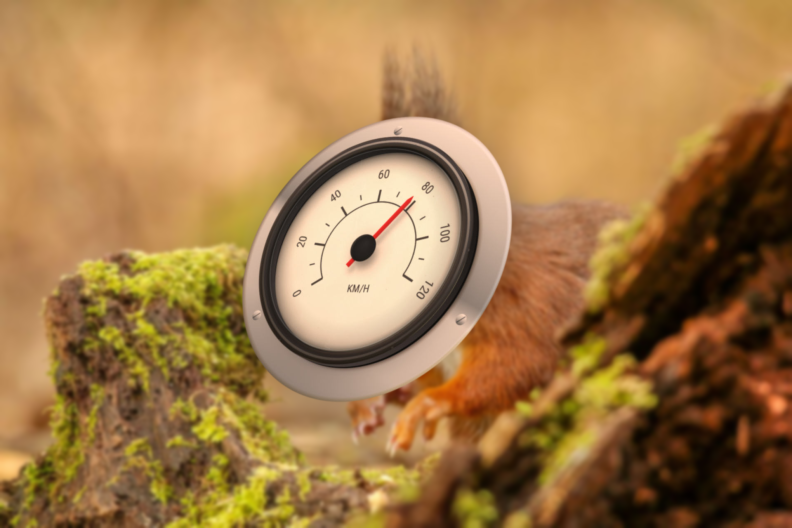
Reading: value=80 unit=km/h
